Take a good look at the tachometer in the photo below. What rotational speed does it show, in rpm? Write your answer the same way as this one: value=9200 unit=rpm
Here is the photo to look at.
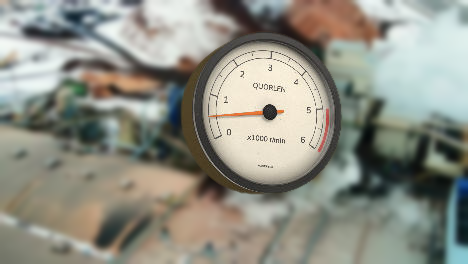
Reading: value=500 unit=rpm
